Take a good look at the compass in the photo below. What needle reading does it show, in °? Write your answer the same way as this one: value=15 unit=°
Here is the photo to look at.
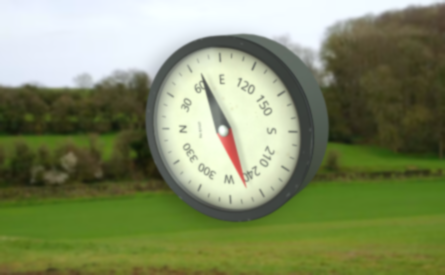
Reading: value=250 unit=°
